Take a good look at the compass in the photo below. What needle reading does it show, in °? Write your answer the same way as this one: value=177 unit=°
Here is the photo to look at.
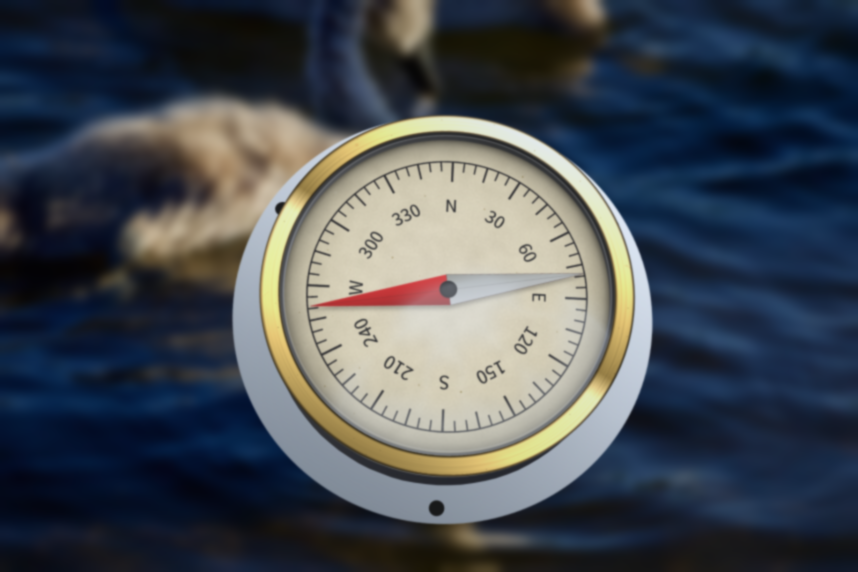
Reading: value=260 unit=°
